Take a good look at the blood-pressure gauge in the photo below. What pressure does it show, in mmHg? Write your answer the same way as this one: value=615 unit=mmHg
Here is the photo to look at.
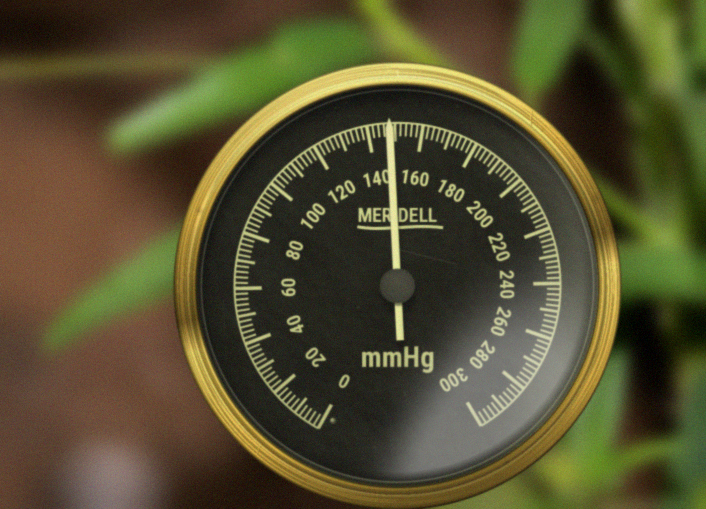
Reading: value=148 unit=mmHg
